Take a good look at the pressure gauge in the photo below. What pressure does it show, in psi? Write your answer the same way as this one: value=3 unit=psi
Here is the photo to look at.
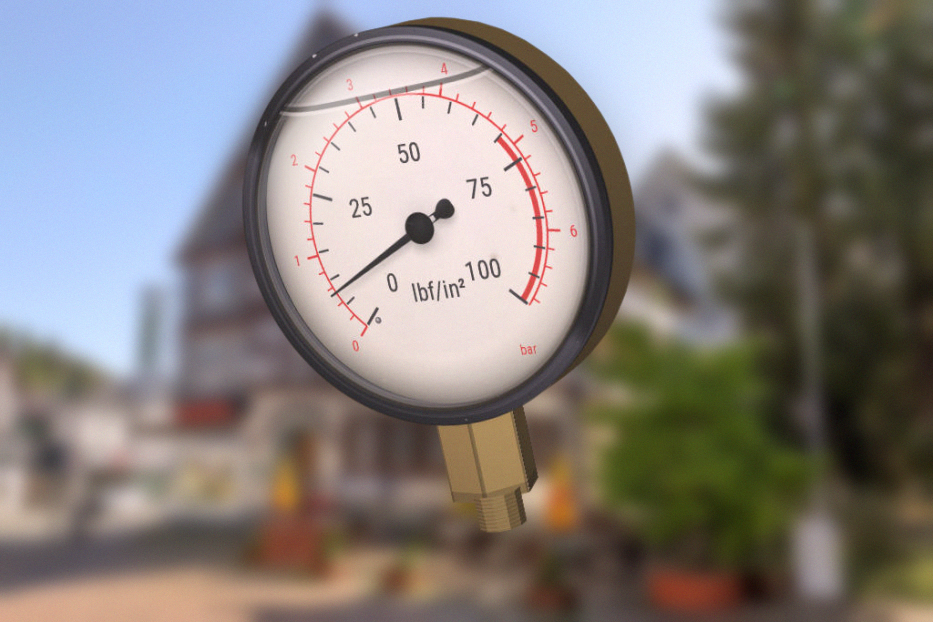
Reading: value=7.5 unit=psi
